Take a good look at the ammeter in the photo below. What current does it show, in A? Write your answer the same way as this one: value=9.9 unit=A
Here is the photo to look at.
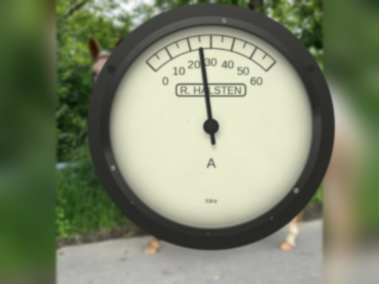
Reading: value=25 unit=A
